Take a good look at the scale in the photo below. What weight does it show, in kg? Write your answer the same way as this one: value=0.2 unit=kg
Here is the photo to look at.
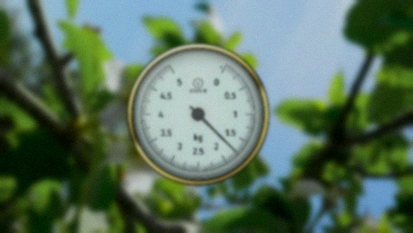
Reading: value=1.75 unit=kg
